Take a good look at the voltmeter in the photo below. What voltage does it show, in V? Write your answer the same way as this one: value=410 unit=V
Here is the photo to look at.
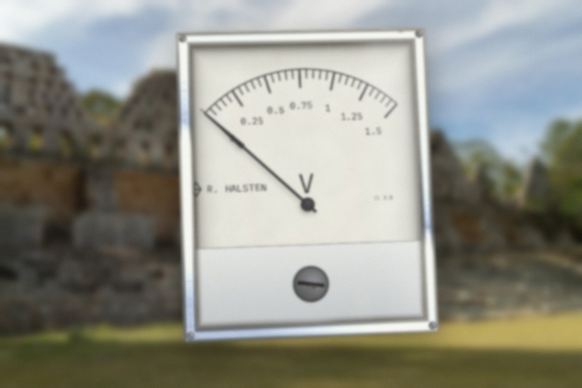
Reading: value=0 unit=V
